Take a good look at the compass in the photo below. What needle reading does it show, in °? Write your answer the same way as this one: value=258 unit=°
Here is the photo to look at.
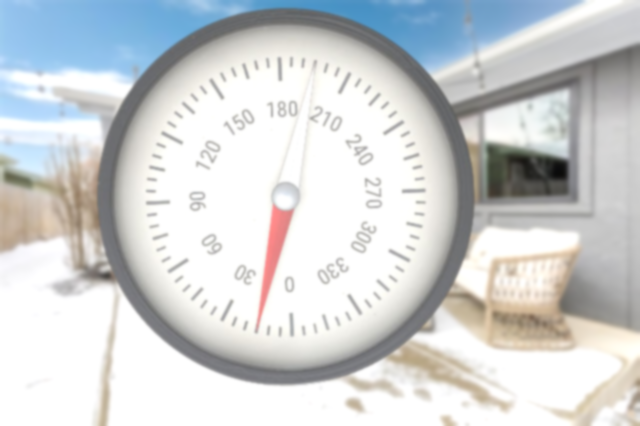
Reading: value=15 unit=°
